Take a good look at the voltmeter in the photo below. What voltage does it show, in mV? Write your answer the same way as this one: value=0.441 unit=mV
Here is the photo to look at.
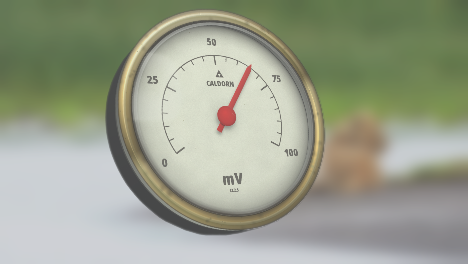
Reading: value=65 unit=mV
